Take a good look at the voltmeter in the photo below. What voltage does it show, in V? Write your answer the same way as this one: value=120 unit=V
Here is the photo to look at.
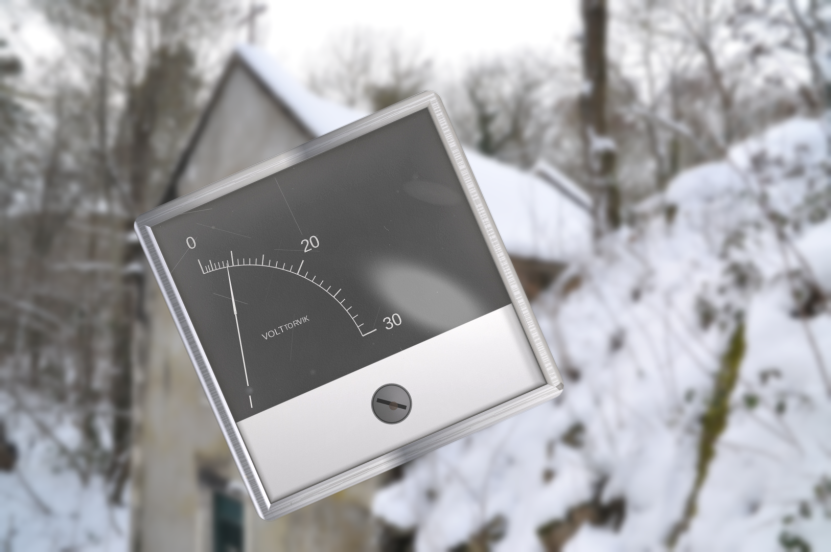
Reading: value=9 unit=V
